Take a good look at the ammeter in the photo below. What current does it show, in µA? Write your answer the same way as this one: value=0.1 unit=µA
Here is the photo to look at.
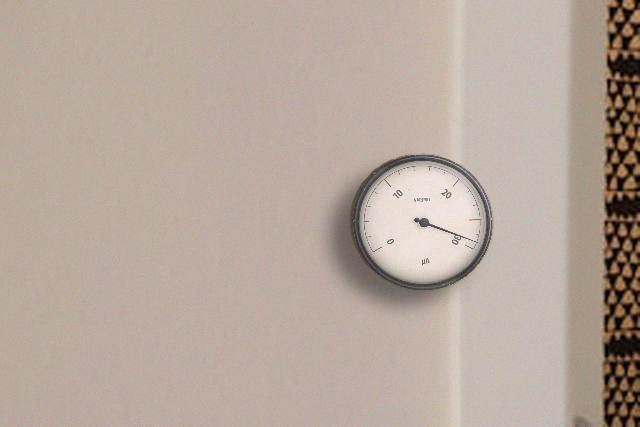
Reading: value=29 unit=µA
